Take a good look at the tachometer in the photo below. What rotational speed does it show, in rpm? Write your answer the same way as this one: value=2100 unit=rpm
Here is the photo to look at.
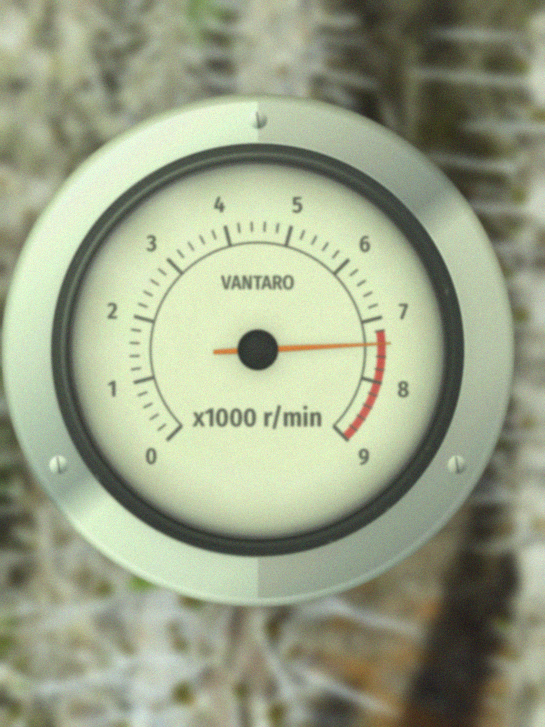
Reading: value=7400 unit=rpm
